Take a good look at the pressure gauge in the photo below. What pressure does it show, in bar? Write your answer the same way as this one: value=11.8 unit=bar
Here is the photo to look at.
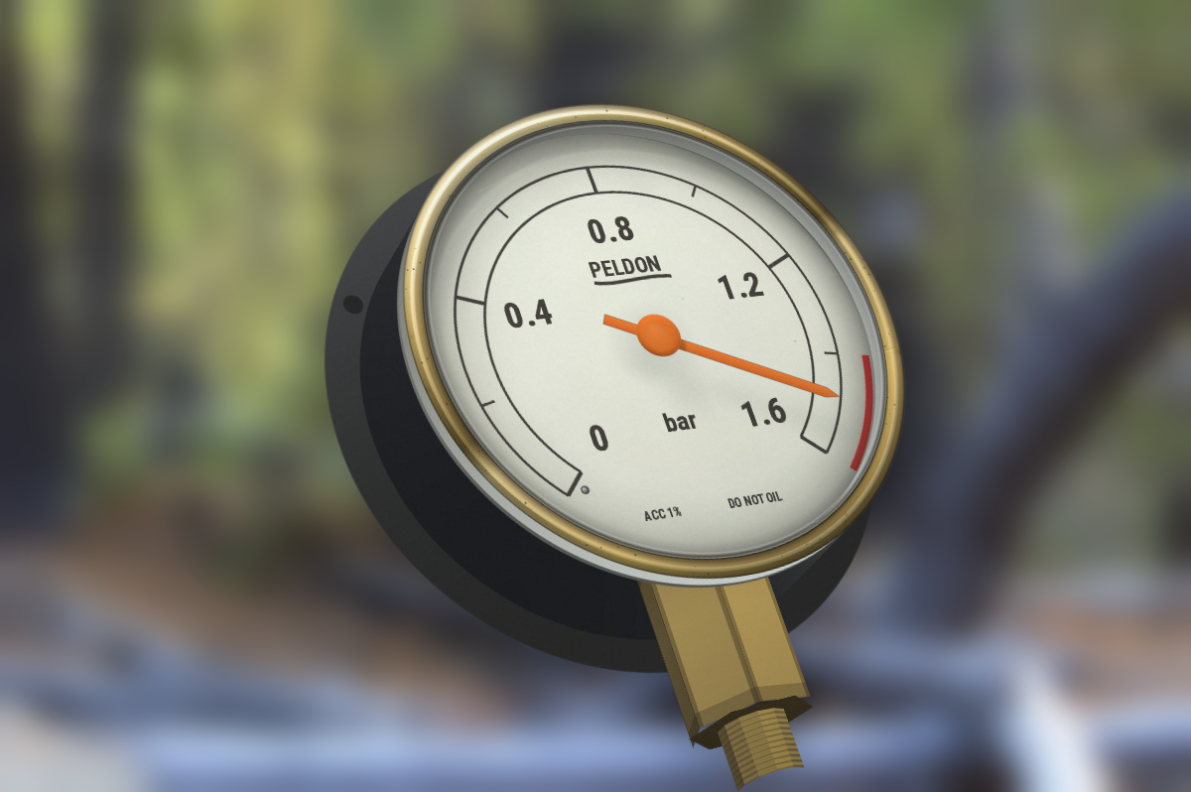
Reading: value=1.5 unit=bar
